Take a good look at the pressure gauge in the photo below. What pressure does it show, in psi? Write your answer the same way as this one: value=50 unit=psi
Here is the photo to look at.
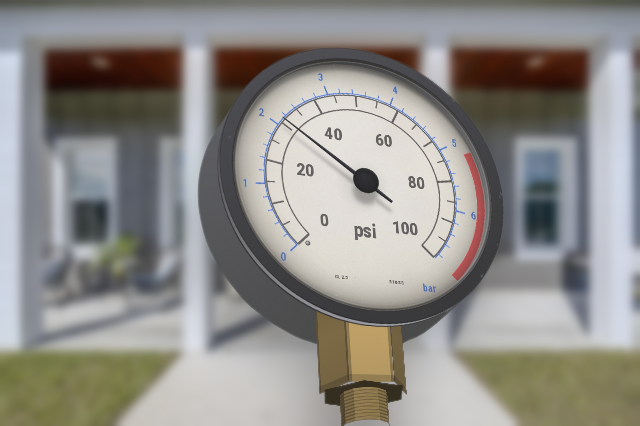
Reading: value=30 unit=psi
